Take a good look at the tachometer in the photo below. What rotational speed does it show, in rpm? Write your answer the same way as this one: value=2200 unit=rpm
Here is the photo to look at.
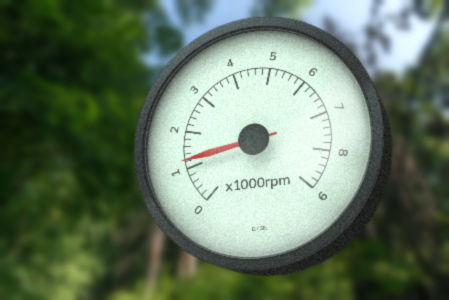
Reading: value=1200 unit=rpm
